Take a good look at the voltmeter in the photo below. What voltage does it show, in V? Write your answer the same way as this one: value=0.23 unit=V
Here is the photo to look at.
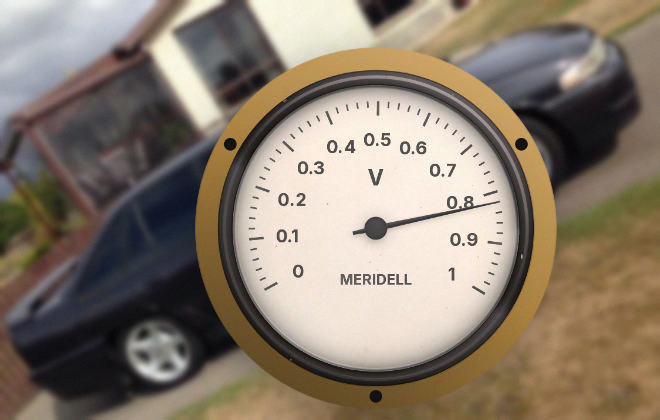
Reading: value=0.82 unit=V
